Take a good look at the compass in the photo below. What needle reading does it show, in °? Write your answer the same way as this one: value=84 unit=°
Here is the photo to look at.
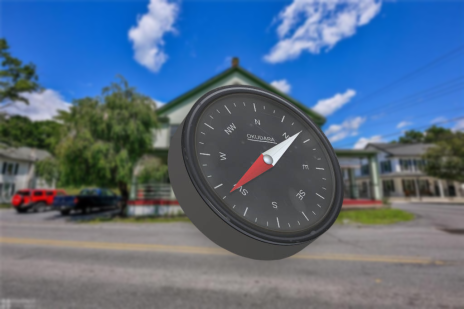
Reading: value=230 unit=°
